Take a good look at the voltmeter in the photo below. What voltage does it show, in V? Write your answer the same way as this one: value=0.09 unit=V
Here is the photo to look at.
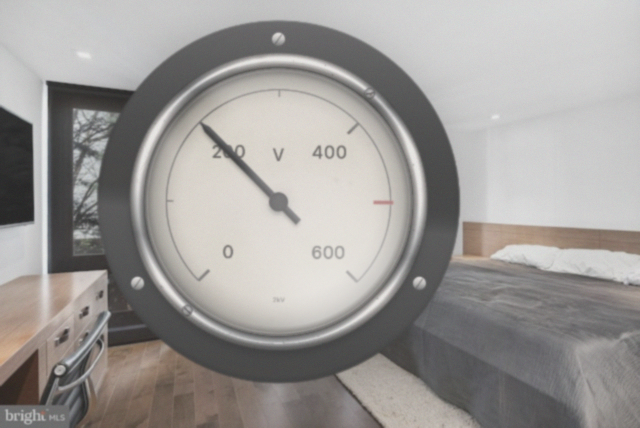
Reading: value=200 unit=V
